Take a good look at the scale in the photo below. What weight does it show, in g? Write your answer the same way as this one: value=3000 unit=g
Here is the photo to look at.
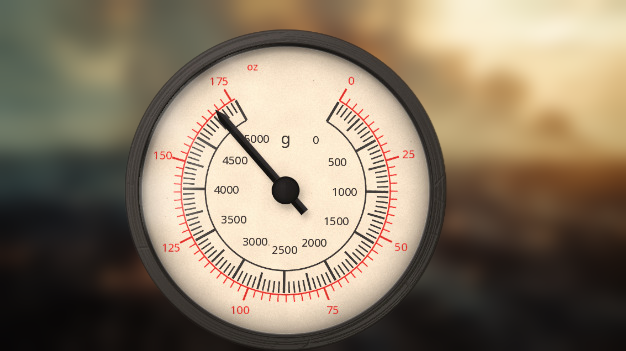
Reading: value=4800 unit=g
